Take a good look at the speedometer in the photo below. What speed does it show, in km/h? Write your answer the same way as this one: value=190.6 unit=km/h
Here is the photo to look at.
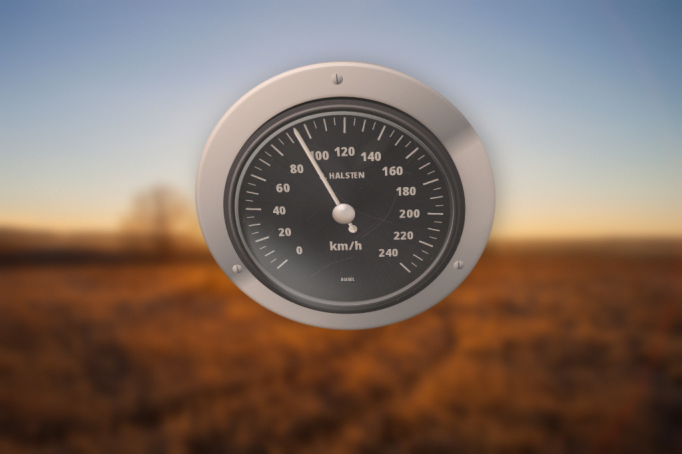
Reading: value=95 unit=km/h
